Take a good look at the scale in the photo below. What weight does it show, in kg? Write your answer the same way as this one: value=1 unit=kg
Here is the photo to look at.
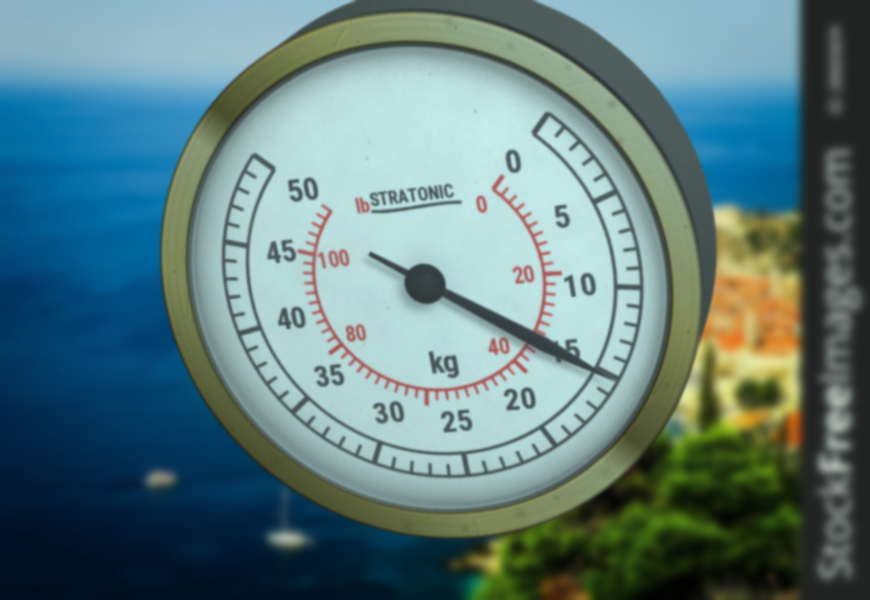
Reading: value=15 unit=kg
